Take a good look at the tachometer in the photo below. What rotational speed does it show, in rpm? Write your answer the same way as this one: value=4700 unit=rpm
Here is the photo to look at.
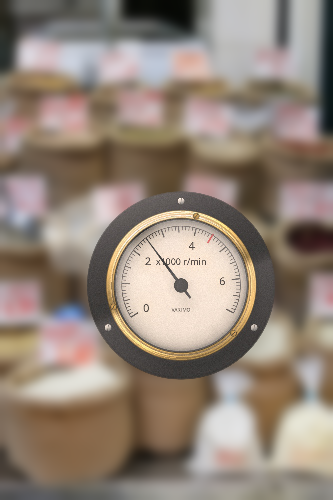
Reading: value=2500 unit=rpm
